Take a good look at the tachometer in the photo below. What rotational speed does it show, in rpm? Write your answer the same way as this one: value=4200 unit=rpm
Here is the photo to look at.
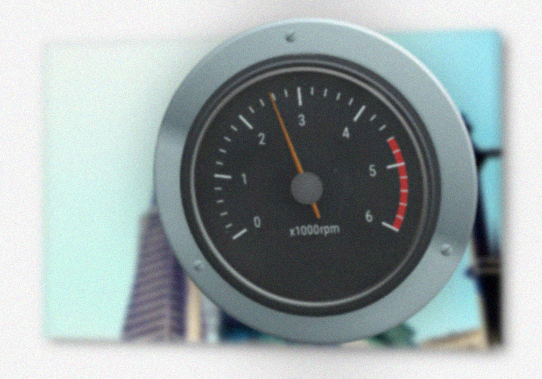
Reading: value=2600 unit=rpm
